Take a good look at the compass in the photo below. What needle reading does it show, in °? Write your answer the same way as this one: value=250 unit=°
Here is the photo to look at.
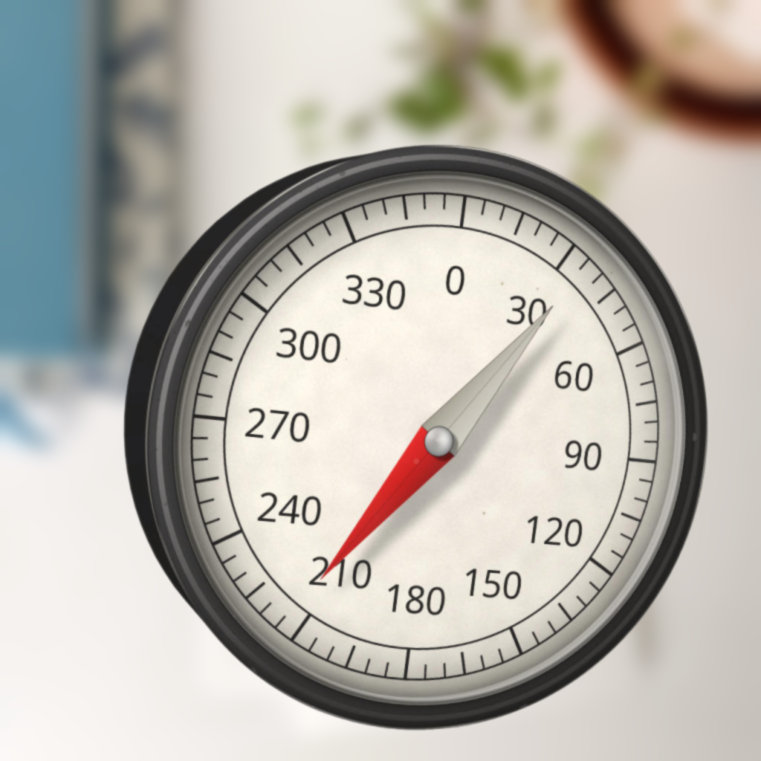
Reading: value=215 unit=°
